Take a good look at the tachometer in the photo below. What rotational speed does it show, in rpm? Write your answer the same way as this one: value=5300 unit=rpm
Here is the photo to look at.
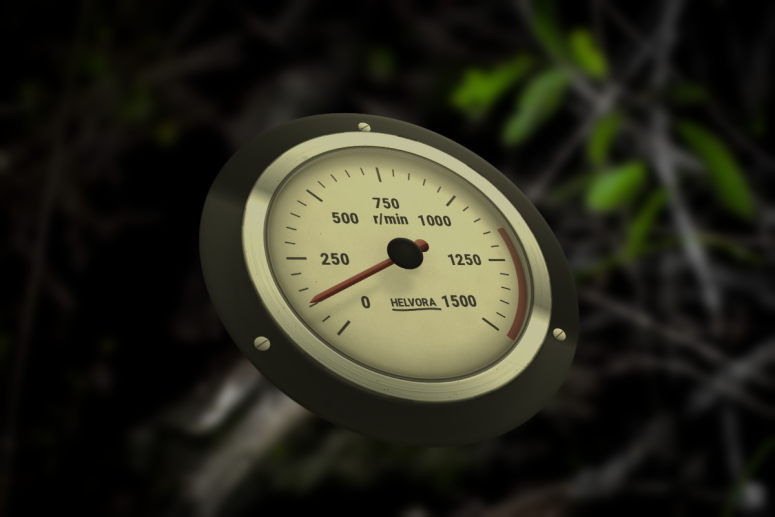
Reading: value=100 unit=rpm
